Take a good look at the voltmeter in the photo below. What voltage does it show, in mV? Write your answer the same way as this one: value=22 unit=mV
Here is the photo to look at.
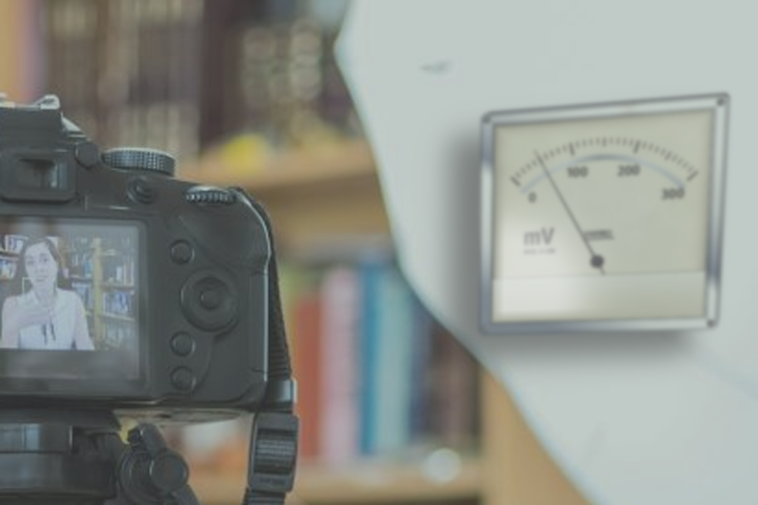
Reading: value=50 unit=mV
